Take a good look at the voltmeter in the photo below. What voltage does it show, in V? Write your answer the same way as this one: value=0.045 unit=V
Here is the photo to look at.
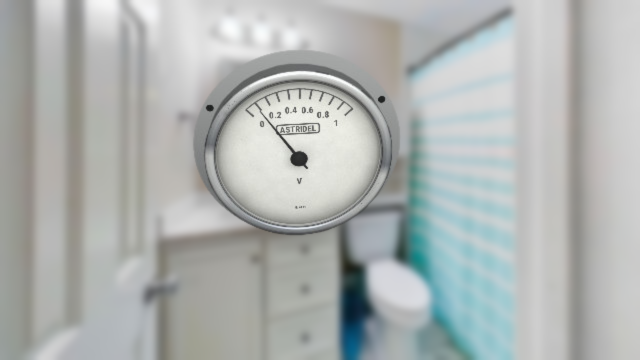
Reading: value=0.1 unit=V
